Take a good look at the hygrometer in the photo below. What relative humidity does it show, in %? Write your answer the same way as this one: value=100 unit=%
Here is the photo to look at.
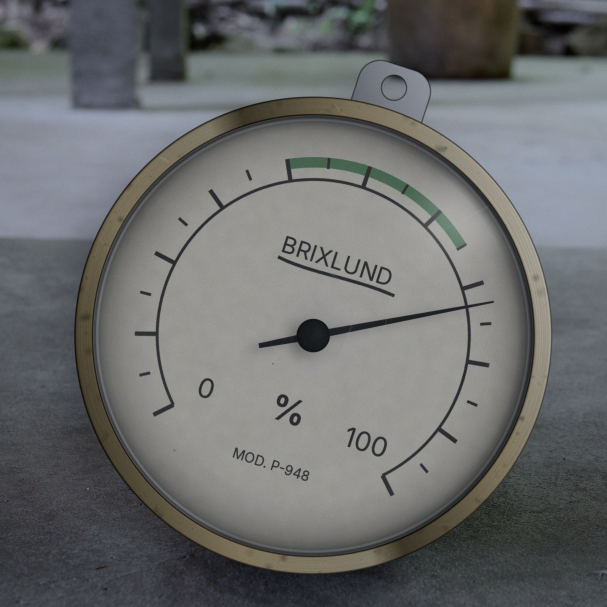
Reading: value=72.5 unit=%
